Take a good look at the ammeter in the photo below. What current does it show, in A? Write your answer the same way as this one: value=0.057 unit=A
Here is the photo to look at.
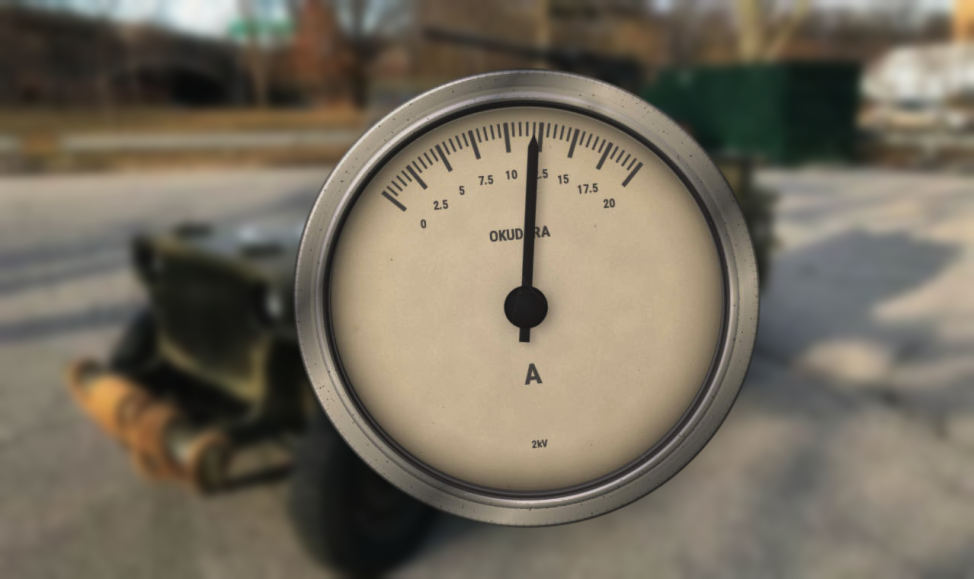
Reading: value=12 unit=A
